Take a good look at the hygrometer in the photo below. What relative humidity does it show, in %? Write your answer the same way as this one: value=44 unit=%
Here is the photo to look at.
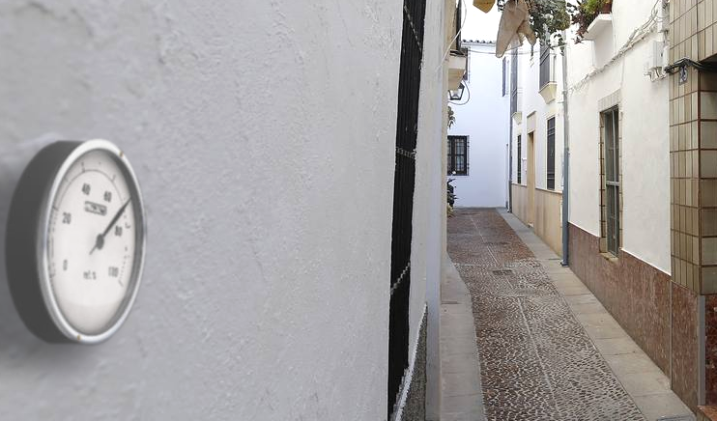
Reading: value=70 unit=%
